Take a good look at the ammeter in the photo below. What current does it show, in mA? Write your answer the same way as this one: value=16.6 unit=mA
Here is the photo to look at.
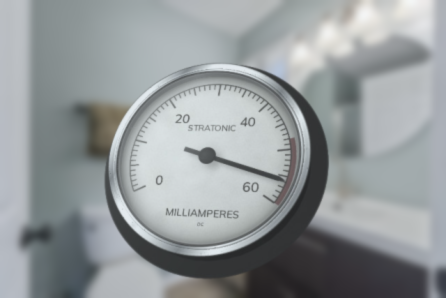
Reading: value=56 unit=mA
